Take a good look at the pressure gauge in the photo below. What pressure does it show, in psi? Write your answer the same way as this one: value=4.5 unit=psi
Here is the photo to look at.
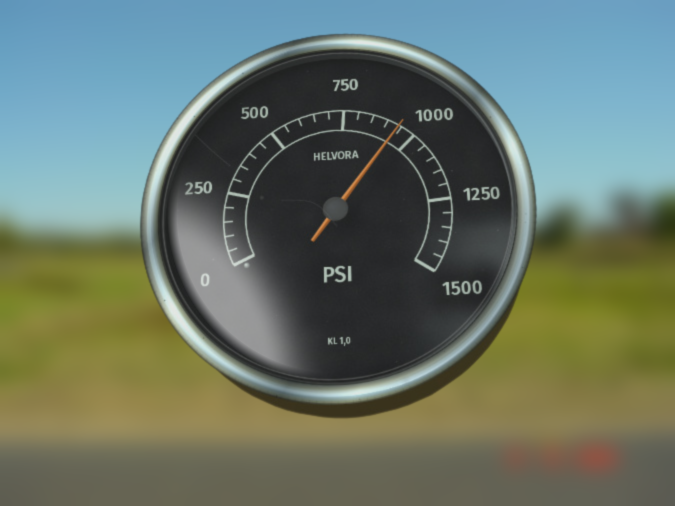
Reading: value=950 unit=psi
